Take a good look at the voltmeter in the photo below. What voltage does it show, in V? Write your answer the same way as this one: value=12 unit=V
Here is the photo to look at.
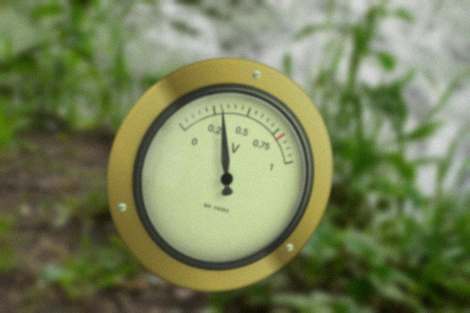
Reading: value=0.3 unit=V
